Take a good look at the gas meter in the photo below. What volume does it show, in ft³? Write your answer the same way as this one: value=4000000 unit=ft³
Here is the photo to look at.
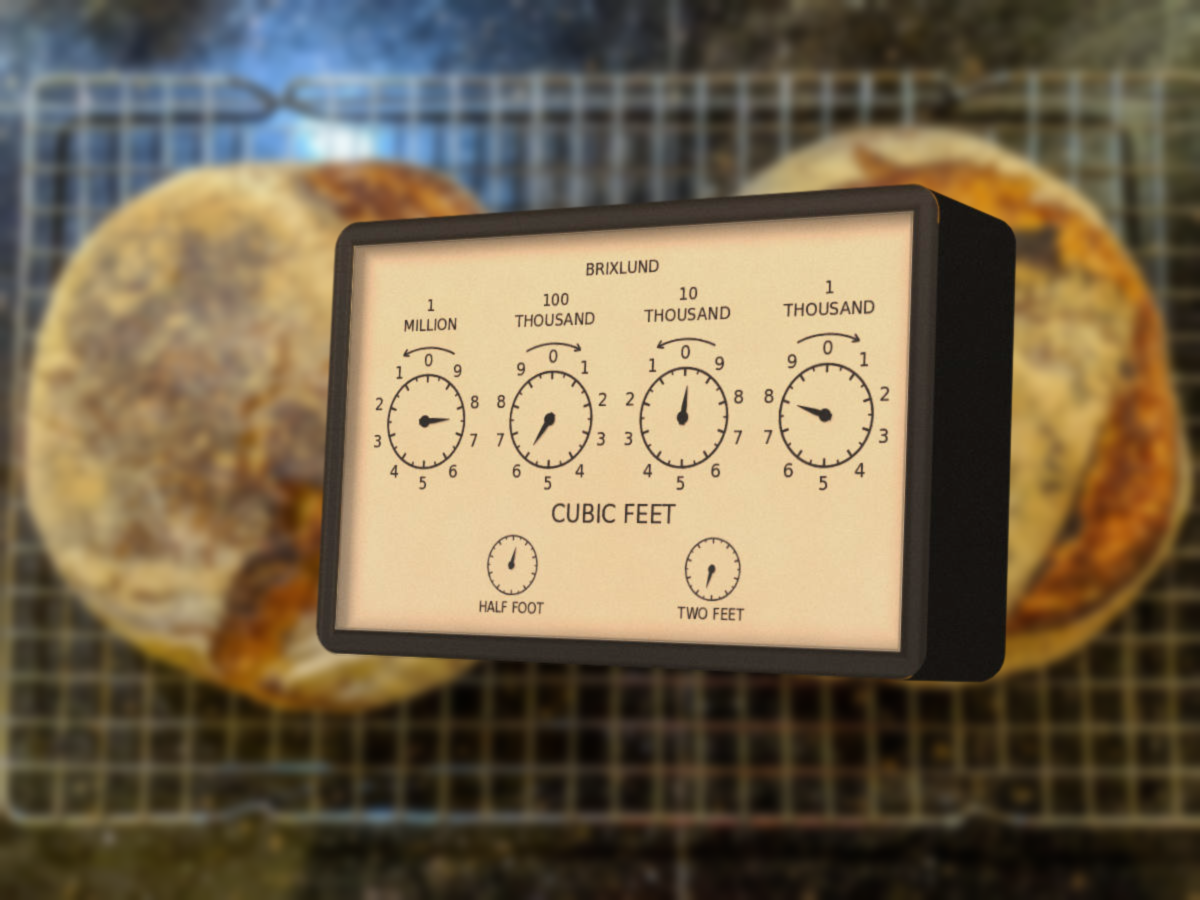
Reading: value=759800 unit=ft³
